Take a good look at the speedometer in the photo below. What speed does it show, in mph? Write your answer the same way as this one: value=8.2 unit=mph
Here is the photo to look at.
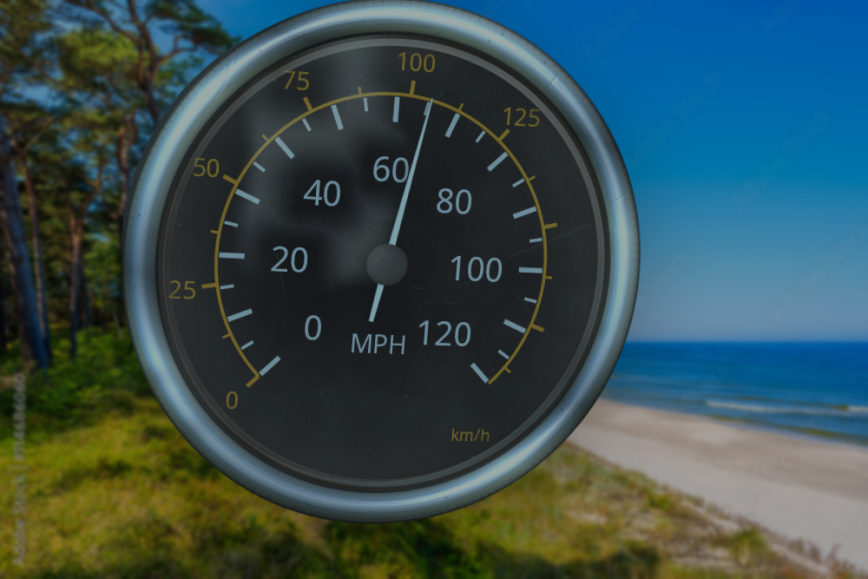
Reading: value=65 unit=mph
